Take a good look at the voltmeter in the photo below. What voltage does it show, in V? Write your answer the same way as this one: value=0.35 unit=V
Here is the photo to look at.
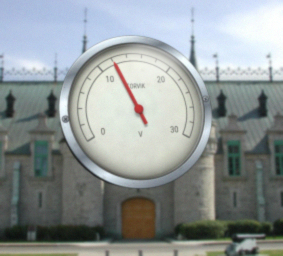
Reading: value=12 unit=V
